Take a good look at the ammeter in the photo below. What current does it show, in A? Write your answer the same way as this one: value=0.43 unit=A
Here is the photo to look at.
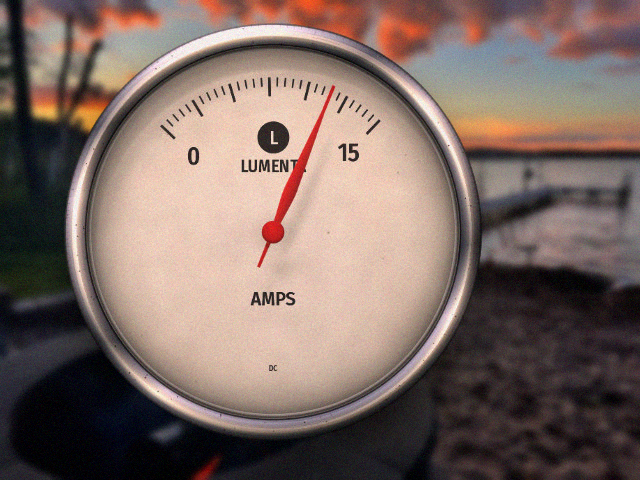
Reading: value=11.5 unit=A
